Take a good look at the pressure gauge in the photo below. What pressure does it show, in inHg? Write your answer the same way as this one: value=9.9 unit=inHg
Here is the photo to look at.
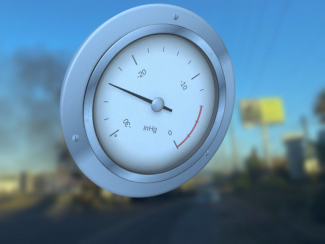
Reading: value=-24 unit=inHg
